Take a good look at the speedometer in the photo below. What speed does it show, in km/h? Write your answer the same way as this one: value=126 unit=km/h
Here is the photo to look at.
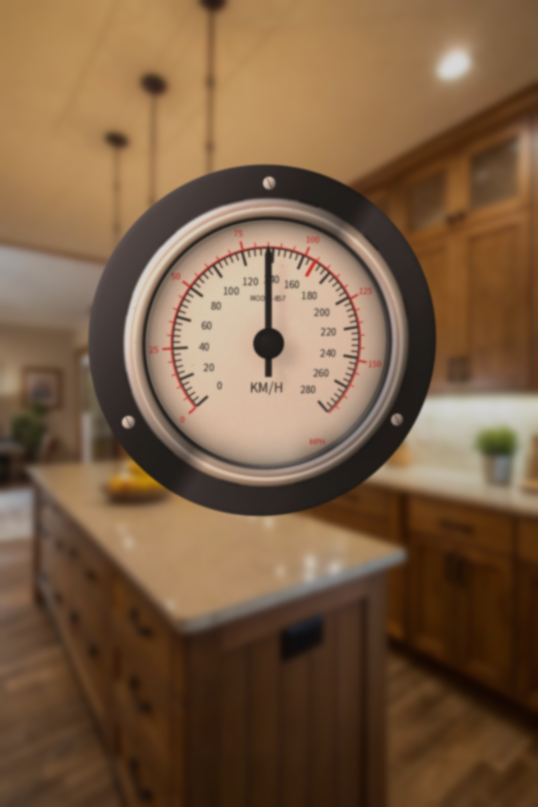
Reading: value=136 unit=km/h
